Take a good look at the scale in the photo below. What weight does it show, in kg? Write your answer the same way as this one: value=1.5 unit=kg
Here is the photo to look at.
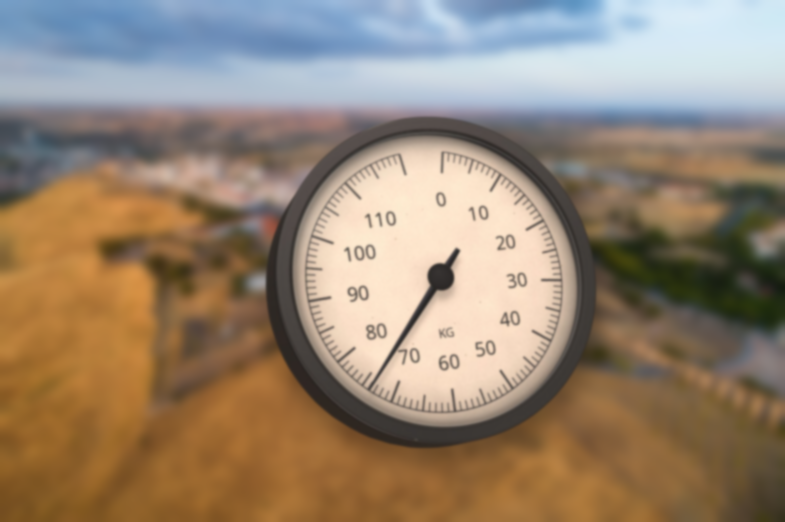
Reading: value=74 unit=kg
